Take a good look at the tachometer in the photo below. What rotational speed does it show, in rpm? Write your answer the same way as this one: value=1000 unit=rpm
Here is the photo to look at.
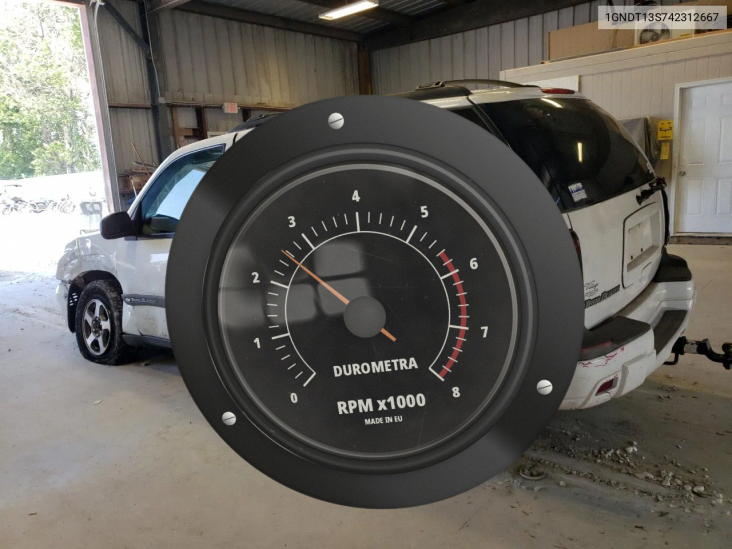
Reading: value=2600 unit=rpm
